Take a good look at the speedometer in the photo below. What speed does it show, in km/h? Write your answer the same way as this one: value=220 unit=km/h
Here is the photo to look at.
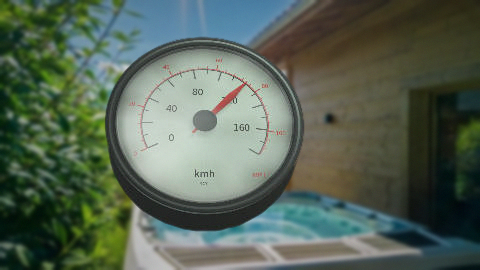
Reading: value=120 unit=km/h
